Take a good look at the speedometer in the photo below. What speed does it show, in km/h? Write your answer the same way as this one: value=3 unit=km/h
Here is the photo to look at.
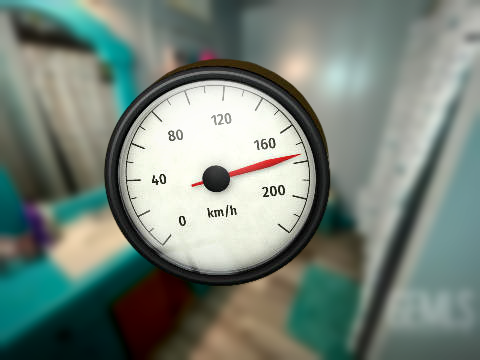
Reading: value=175 unit=km/h
